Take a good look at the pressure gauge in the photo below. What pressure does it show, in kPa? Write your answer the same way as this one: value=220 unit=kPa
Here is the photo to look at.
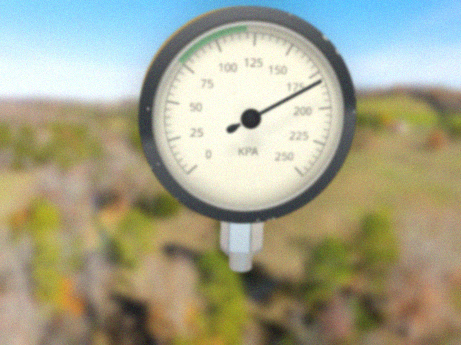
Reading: value=180 unit=kPa
